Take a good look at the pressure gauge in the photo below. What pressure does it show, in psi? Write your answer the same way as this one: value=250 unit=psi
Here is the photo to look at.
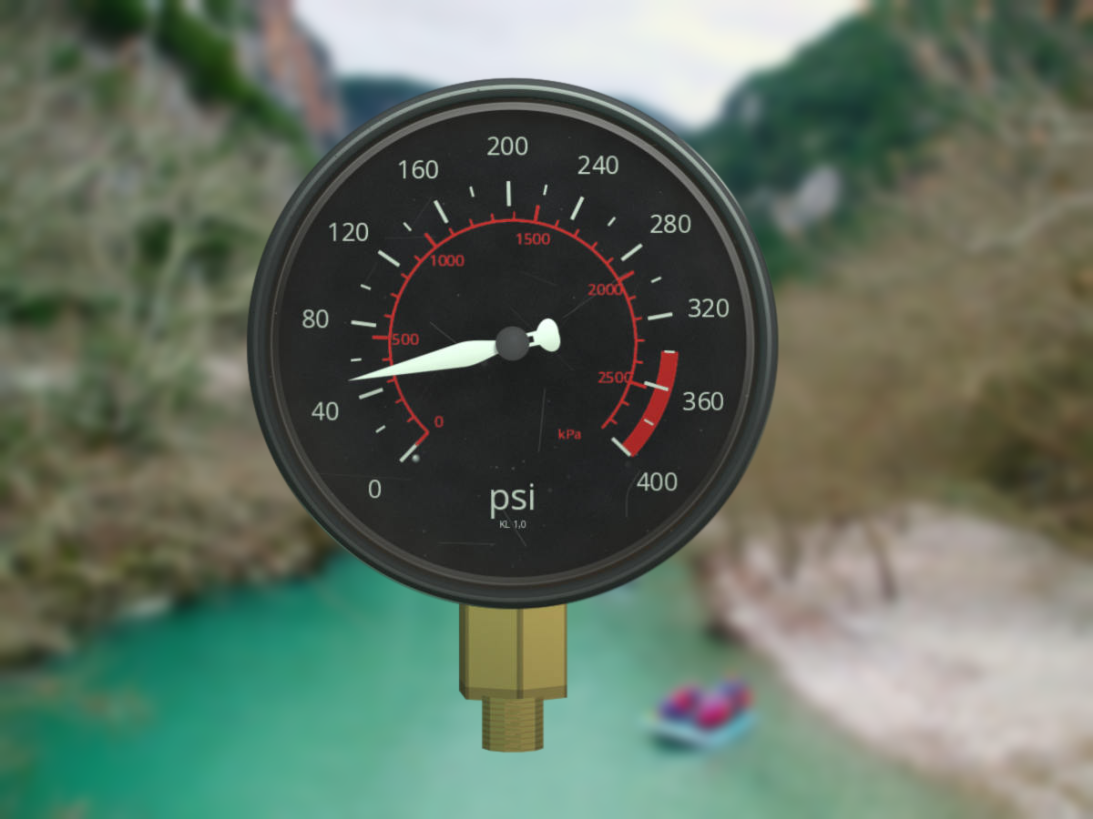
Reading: value=50 unit=psi
